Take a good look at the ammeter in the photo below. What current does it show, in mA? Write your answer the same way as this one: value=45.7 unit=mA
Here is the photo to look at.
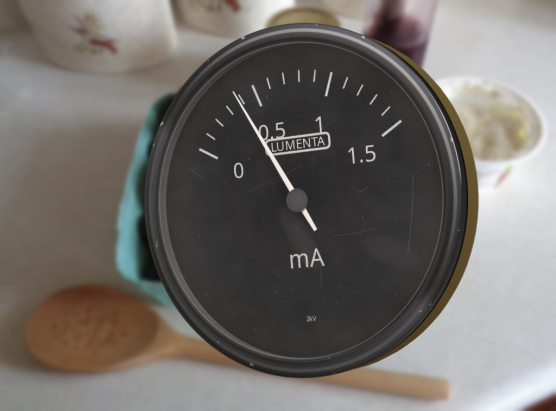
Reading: value=0.4 unit=mA
